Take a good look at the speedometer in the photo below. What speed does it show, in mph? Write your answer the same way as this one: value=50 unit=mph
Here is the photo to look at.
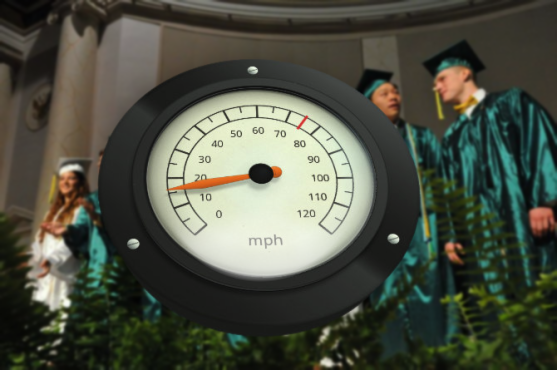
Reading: value=15 unit=mph
